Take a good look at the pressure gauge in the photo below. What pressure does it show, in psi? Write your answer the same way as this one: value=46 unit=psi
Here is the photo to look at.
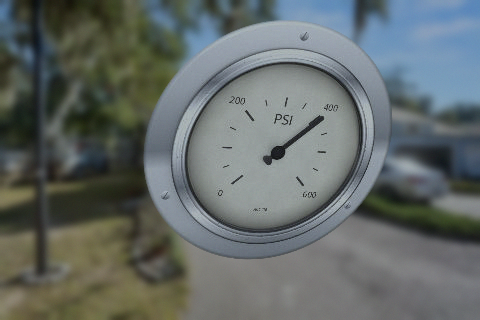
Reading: value=400 unit=psi
